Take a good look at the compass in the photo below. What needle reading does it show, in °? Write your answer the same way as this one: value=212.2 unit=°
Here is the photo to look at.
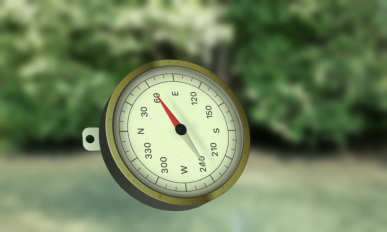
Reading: value=60 unit=°
